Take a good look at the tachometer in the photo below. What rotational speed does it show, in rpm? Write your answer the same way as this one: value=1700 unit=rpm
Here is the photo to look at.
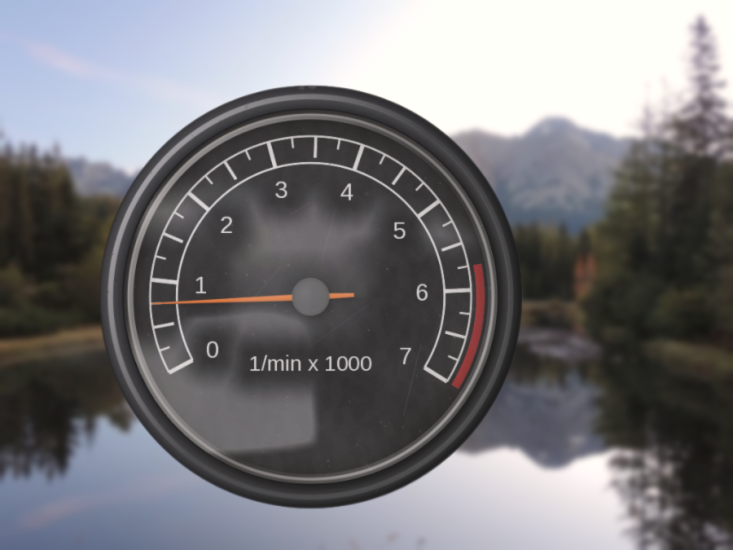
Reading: value=750 unit=rpm
